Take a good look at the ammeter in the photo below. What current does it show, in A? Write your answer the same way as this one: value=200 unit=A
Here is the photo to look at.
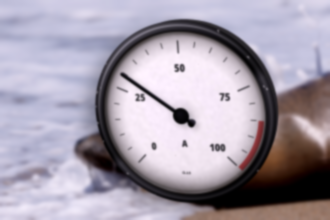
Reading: value=30 unit=A
